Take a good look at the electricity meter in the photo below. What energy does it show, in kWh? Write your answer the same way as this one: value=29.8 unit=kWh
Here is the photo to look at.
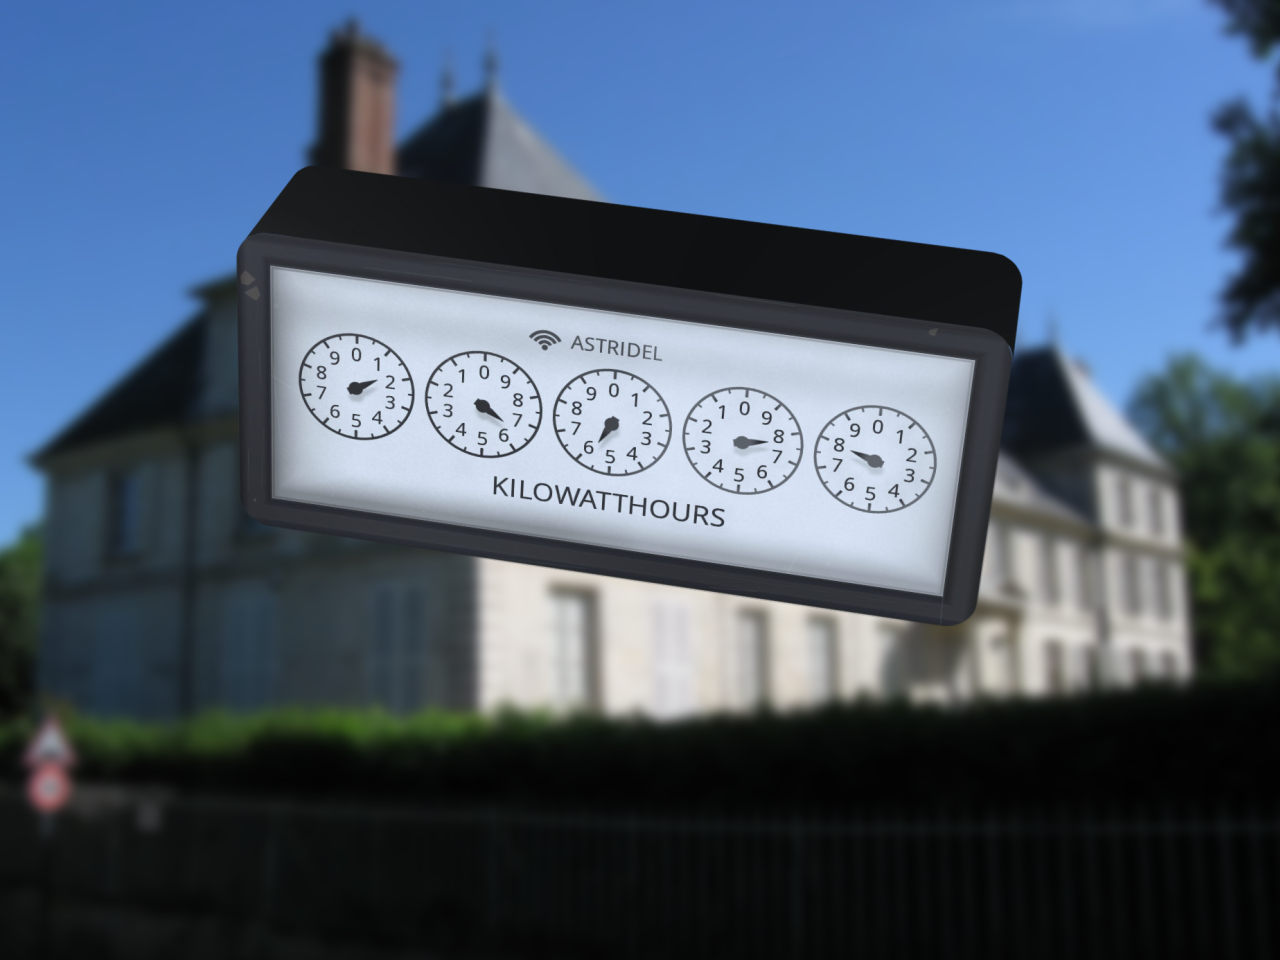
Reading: value=16578 unit=kWh
